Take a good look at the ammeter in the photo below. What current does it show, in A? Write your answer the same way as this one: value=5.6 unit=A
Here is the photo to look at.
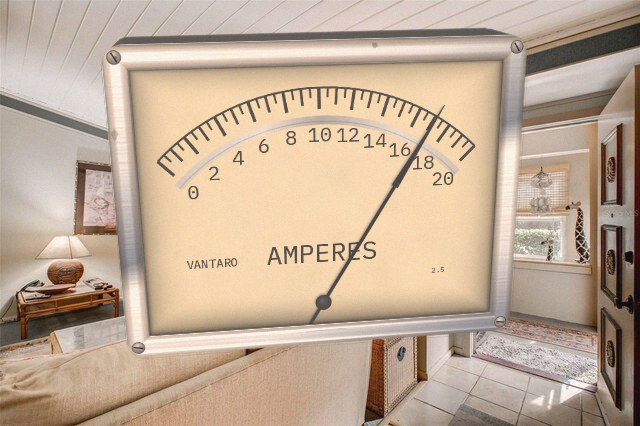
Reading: value=17 unit=A
